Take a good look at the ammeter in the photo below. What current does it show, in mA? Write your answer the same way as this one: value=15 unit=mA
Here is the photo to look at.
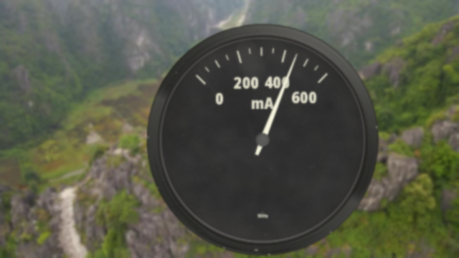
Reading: value=450 unit=mA
